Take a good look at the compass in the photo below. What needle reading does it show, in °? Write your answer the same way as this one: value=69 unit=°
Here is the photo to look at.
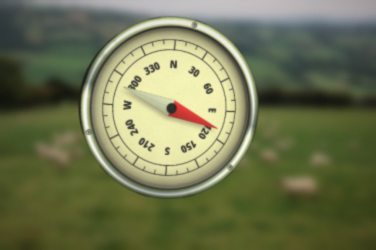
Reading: value=110 unit=°
